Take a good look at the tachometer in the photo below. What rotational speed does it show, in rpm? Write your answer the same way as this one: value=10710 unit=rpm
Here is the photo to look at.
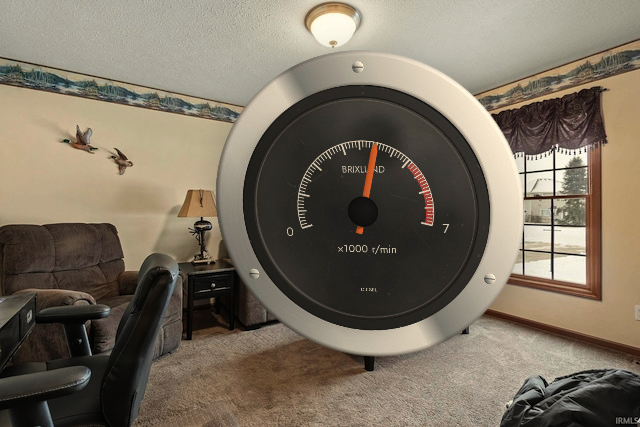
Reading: value=4000 unit=rpm
